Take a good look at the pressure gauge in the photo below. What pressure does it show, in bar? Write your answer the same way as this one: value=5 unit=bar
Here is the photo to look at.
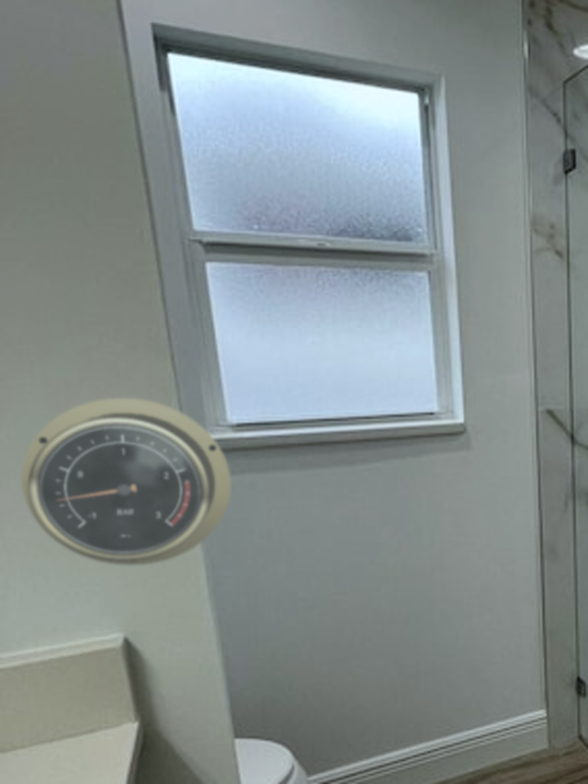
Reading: value=-0.5 unit=bar
